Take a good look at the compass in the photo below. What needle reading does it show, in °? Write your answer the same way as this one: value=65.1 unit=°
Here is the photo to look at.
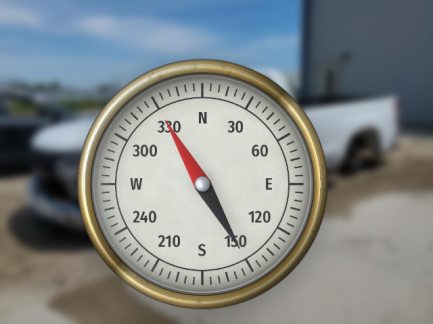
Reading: value=330 unit=°
